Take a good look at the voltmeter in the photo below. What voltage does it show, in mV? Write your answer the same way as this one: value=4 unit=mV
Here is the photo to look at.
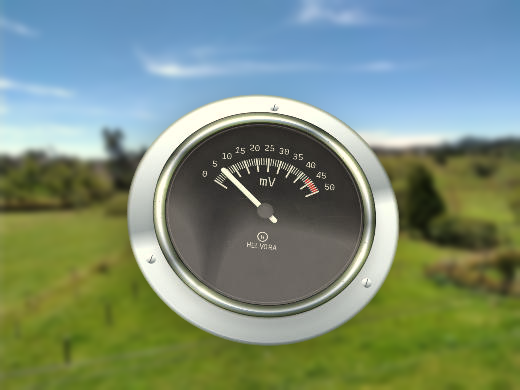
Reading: value=5 unit=mV
